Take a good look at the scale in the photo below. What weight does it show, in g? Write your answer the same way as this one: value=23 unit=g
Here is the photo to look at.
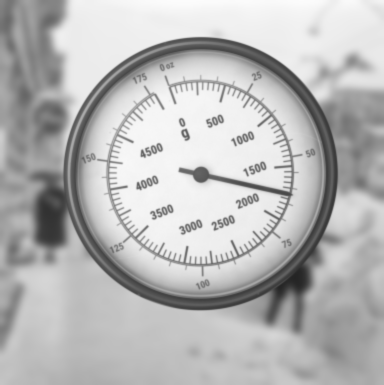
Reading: value=1750 unit=g
